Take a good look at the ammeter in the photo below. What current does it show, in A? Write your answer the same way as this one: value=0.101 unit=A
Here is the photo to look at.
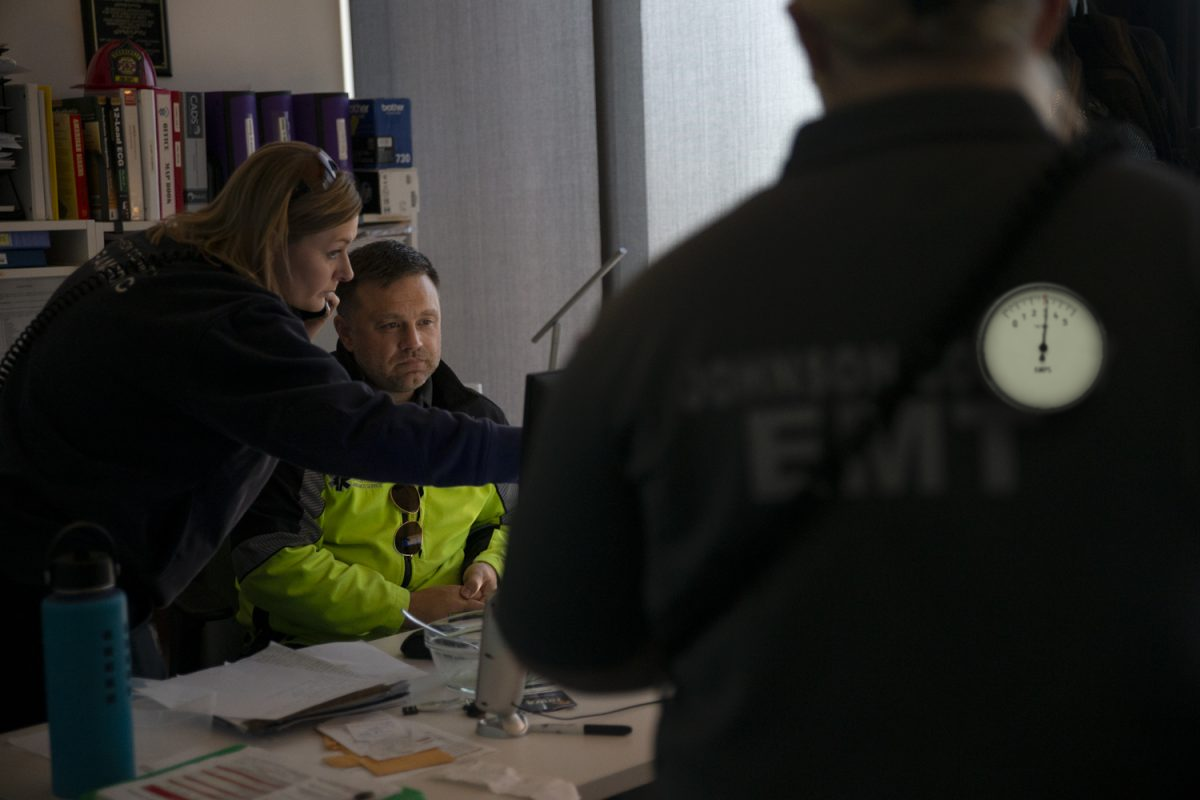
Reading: value=3 unit=A
